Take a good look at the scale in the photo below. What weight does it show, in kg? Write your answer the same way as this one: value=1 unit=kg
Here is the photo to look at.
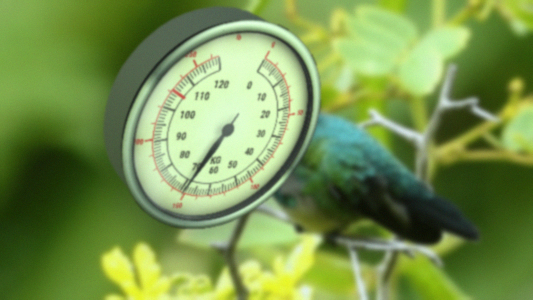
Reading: value=70 unit=kg
